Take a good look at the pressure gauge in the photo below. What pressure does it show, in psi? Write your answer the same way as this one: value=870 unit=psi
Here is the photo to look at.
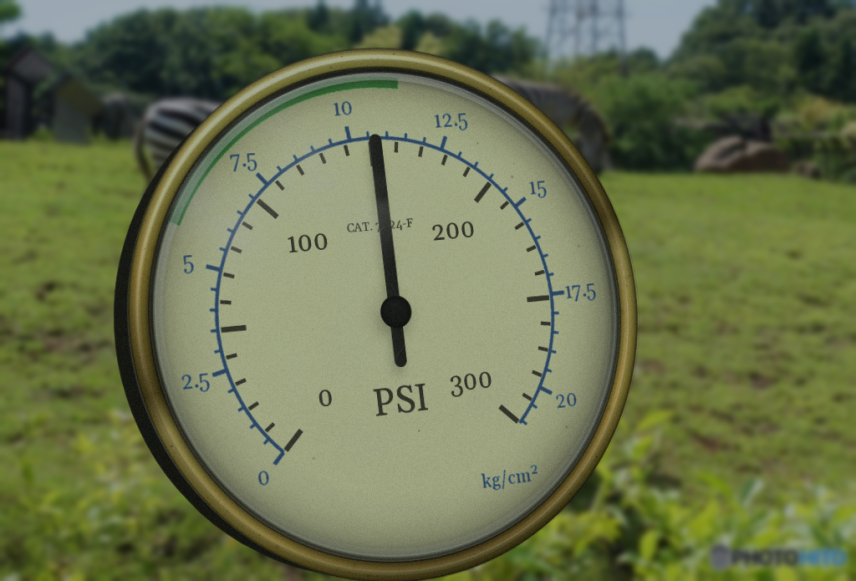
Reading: value=150 unit=psi
